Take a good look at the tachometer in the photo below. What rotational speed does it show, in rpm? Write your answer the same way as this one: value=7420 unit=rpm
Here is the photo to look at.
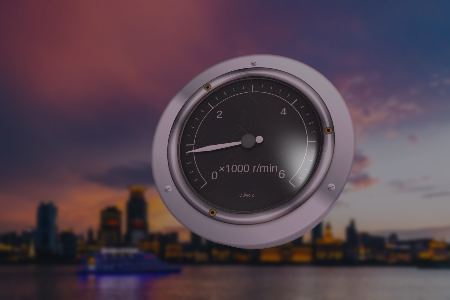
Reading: value=800 unit=rpm
